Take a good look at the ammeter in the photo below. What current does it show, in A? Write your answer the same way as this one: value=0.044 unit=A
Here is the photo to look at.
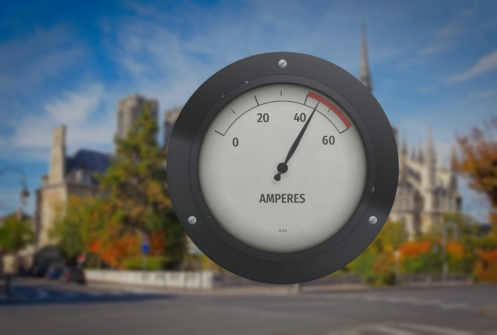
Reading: value=45 unit=A
